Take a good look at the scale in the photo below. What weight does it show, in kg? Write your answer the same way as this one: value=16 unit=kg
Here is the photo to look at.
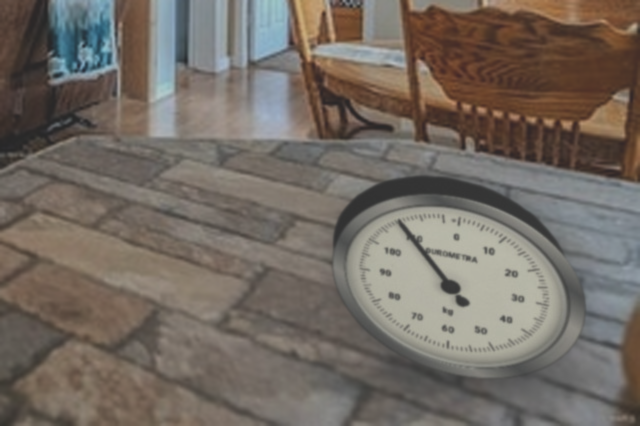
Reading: value=110 unit=kg
